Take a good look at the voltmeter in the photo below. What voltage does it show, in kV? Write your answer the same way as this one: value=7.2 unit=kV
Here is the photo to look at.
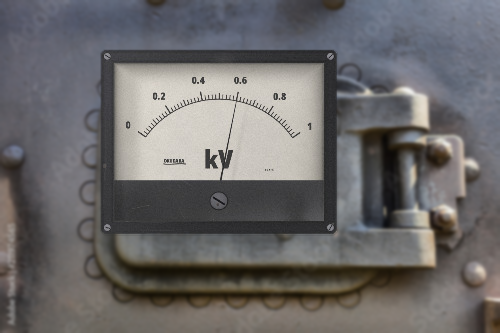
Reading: value=0.6 unit=kV
